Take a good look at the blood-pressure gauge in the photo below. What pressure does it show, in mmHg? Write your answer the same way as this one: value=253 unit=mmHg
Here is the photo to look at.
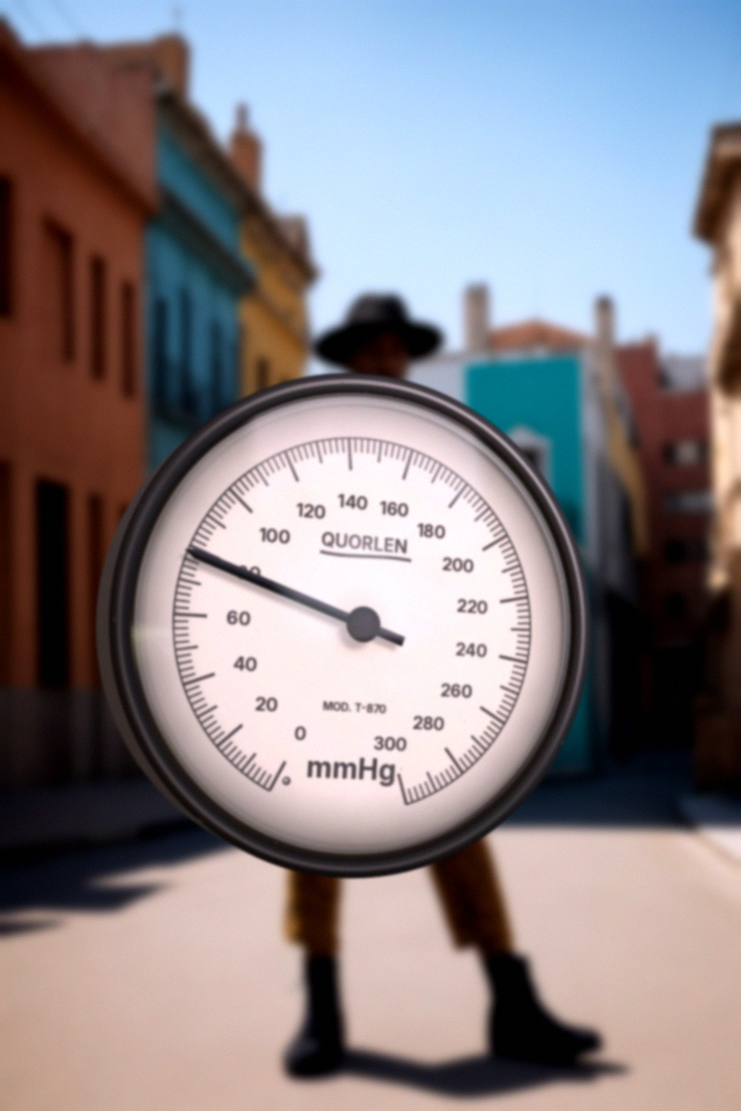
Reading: value=78 unit=mmHg
